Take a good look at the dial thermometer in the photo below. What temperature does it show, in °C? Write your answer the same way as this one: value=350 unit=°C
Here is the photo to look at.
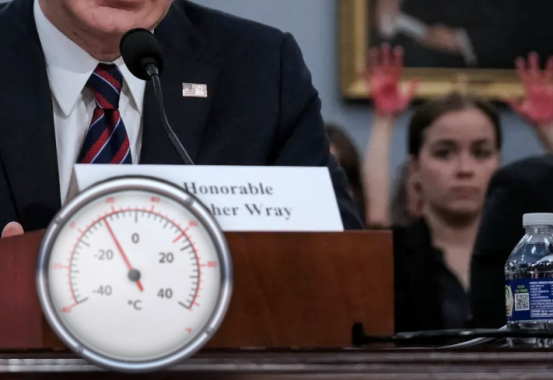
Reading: value=-10 unit=°C
